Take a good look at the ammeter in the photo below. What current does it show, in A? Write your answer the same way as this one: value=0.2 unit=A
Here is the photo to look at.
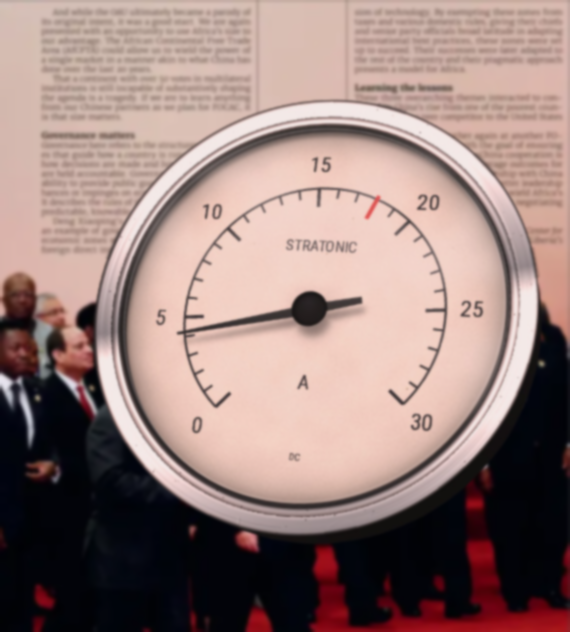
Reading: value=4 unit=A
